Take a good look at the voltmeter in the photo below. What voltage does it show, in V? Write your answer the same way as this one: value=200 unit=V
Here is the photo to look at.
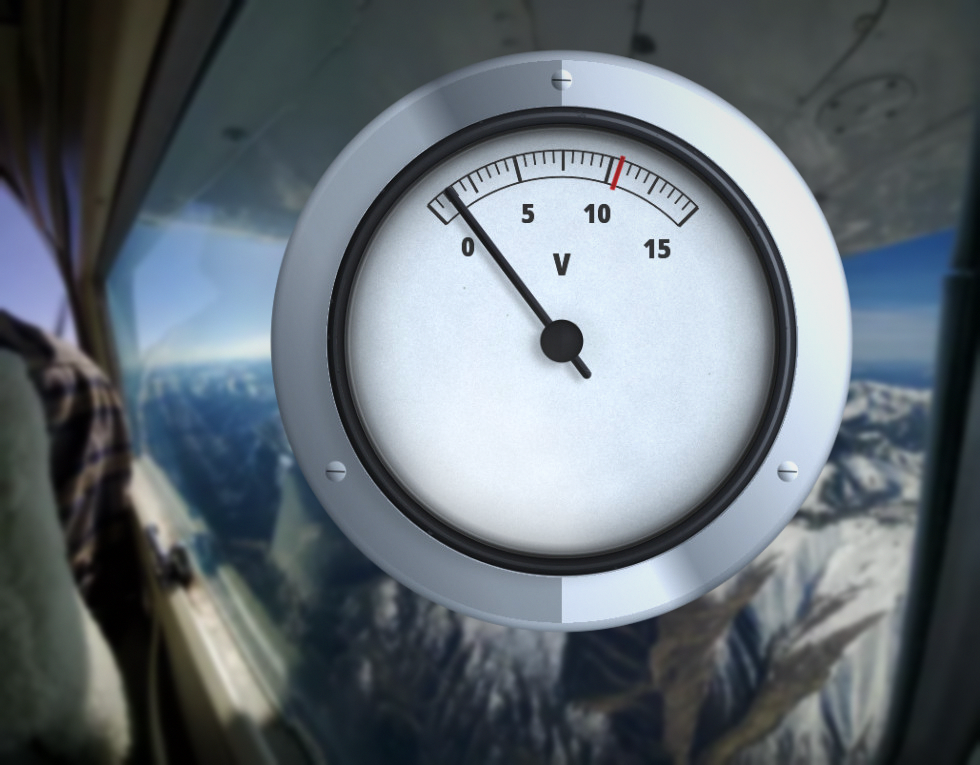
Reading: value=1.25 unit=V
